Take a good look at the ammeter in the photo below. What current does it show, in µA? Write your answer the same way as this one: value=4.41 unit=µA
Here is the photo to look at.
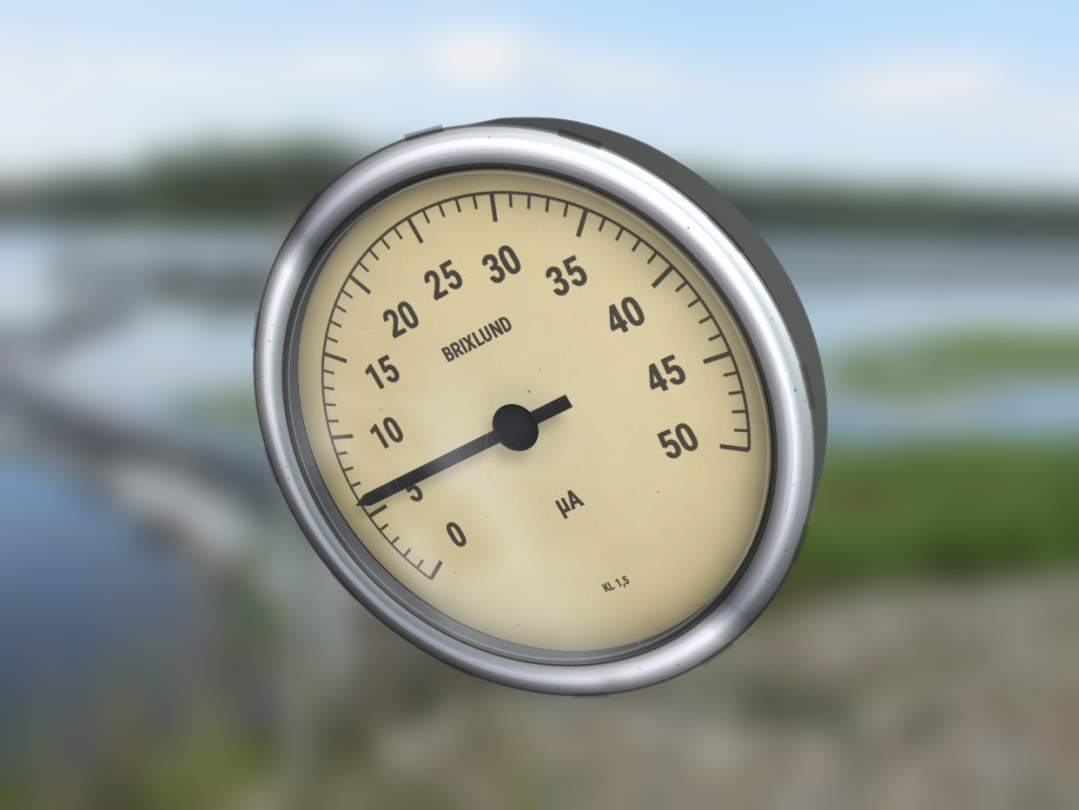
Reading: value=6 unit=µA
